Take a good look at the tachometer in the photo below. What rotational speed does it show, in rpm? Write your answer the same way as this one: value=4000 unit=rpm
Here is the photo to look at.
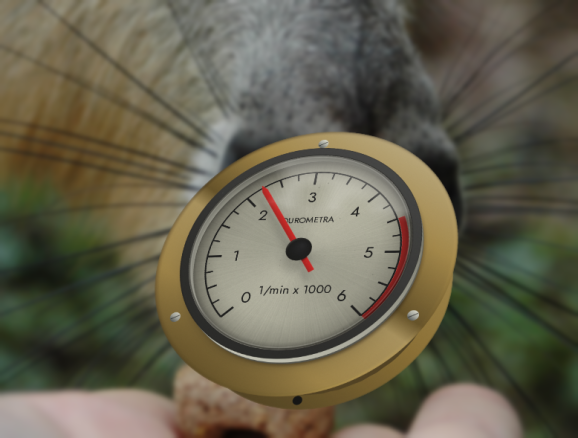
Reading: value=2250 unit=rpm
